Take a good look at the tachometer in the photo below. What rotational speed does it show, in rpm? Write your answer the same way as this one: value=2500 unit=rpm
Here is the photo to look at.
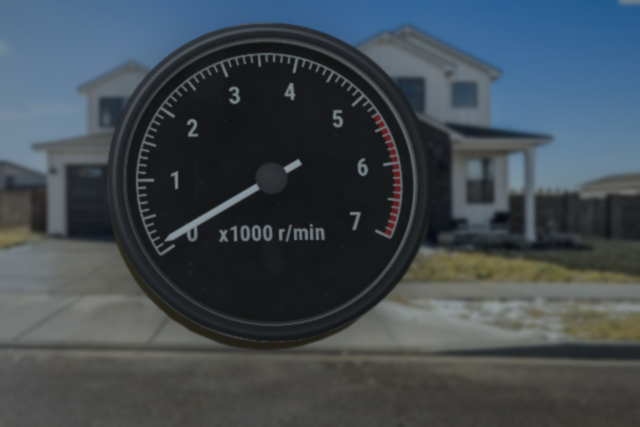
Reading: value=100 unit=rpm
